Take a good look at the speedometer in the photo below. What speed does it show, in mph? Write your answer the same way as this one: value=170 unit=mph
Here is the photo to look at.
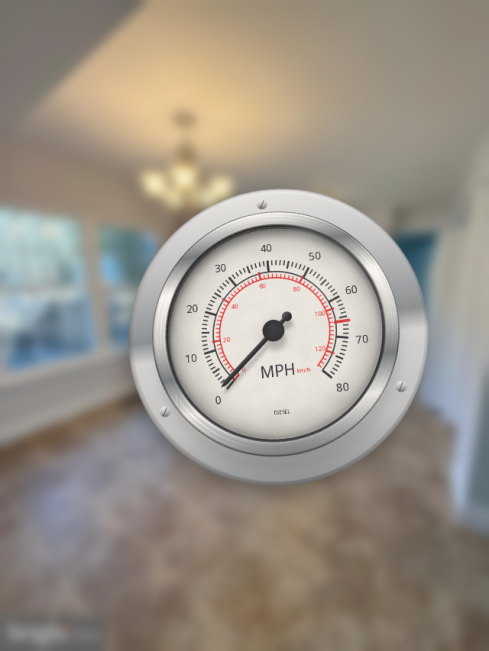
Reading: value=1 unit=mph
